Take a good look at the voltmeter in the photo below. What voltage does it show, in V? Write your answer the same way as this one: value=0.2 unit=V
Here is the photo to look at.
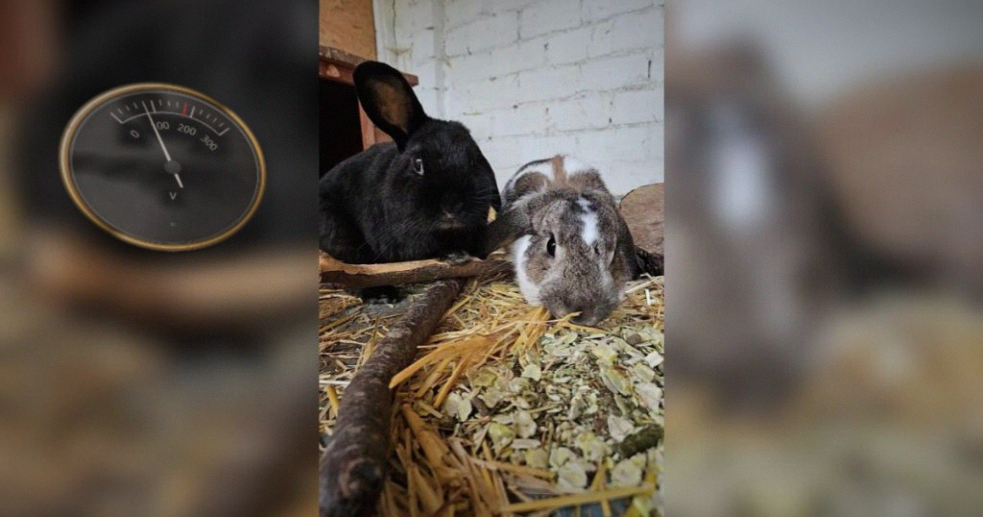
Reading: value=80 unit=V
